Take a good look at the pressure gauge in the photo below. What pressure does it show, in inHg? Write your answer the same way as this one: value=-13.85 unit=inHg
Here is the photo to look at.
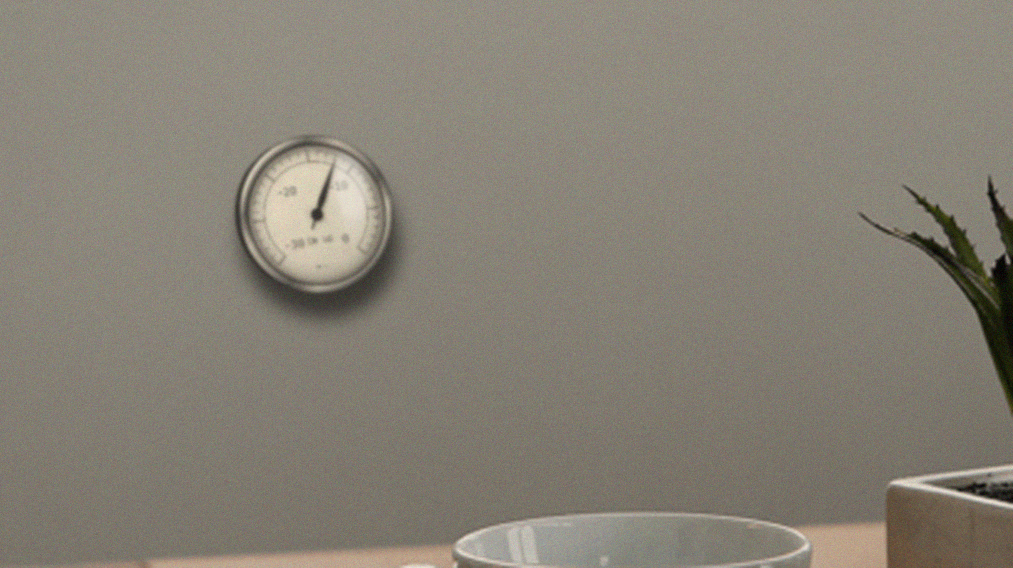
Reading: value=-12 unit=inHg
